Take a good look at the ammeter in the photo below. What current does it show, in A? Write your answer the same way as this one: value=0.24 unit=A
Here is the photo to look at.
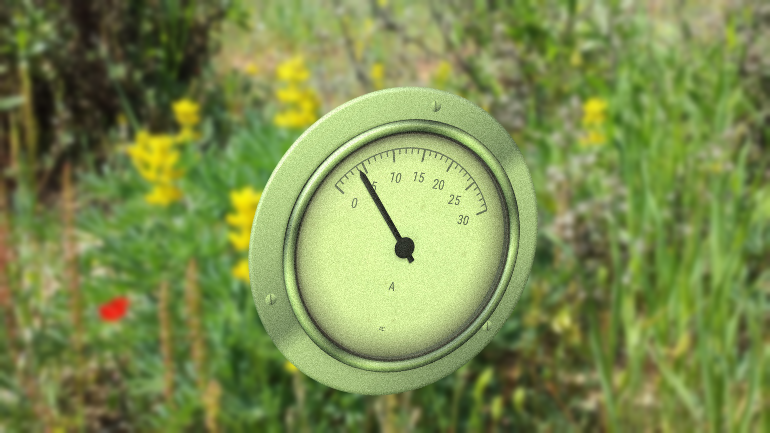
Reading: value=4 unit=A
